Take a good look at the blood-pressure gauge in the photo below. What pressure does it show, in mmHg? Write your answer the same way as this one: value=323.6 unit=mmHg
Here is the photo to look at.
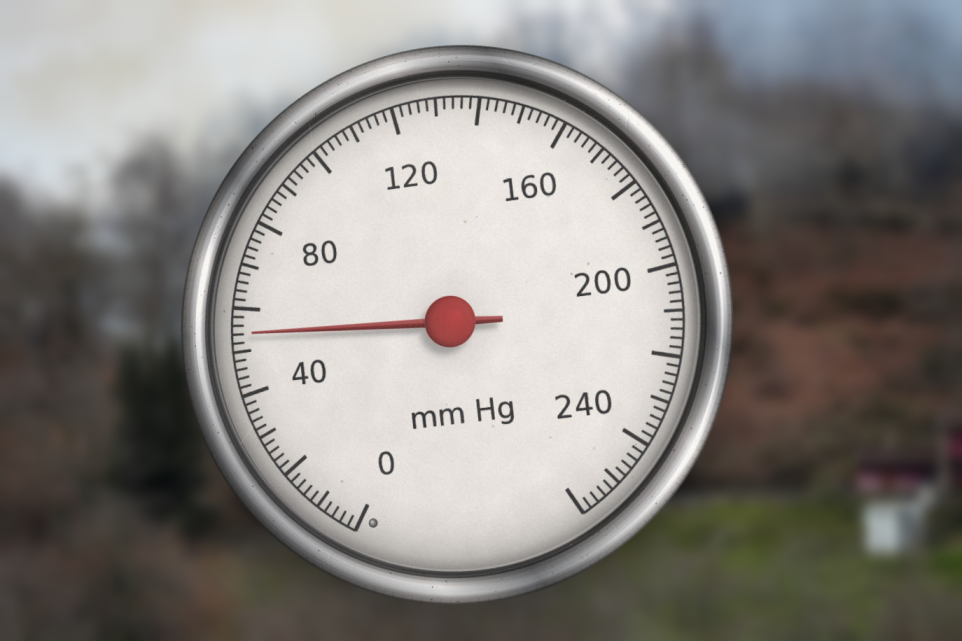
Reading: value=54 unit=mmHg
